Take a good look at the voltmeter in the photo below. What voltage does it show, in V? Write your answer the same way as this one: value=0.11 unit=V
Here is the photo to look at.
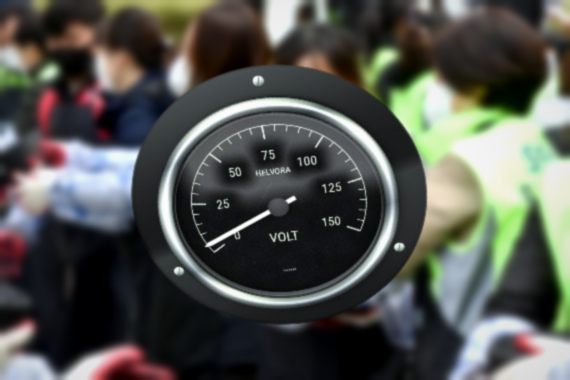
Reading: value=5 unit=V
